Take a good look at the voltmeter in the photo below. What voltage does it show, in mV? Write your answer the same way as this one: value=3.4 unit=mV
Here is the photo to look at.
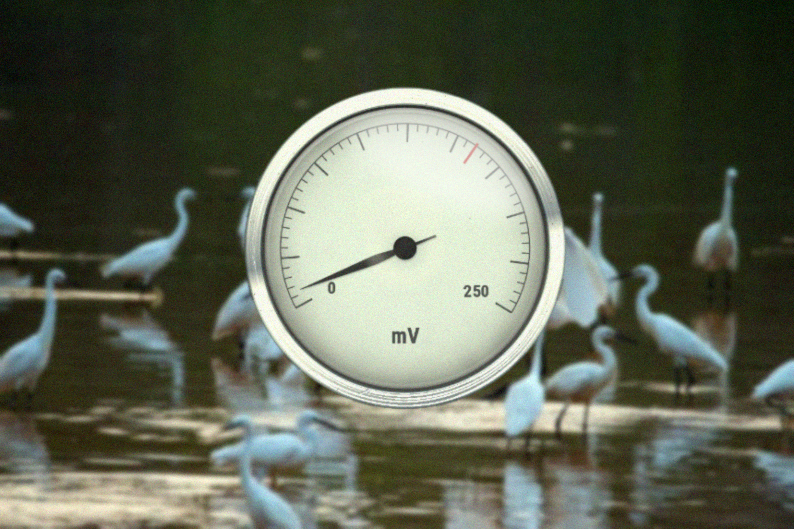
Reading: value=7.5 unit=mV
